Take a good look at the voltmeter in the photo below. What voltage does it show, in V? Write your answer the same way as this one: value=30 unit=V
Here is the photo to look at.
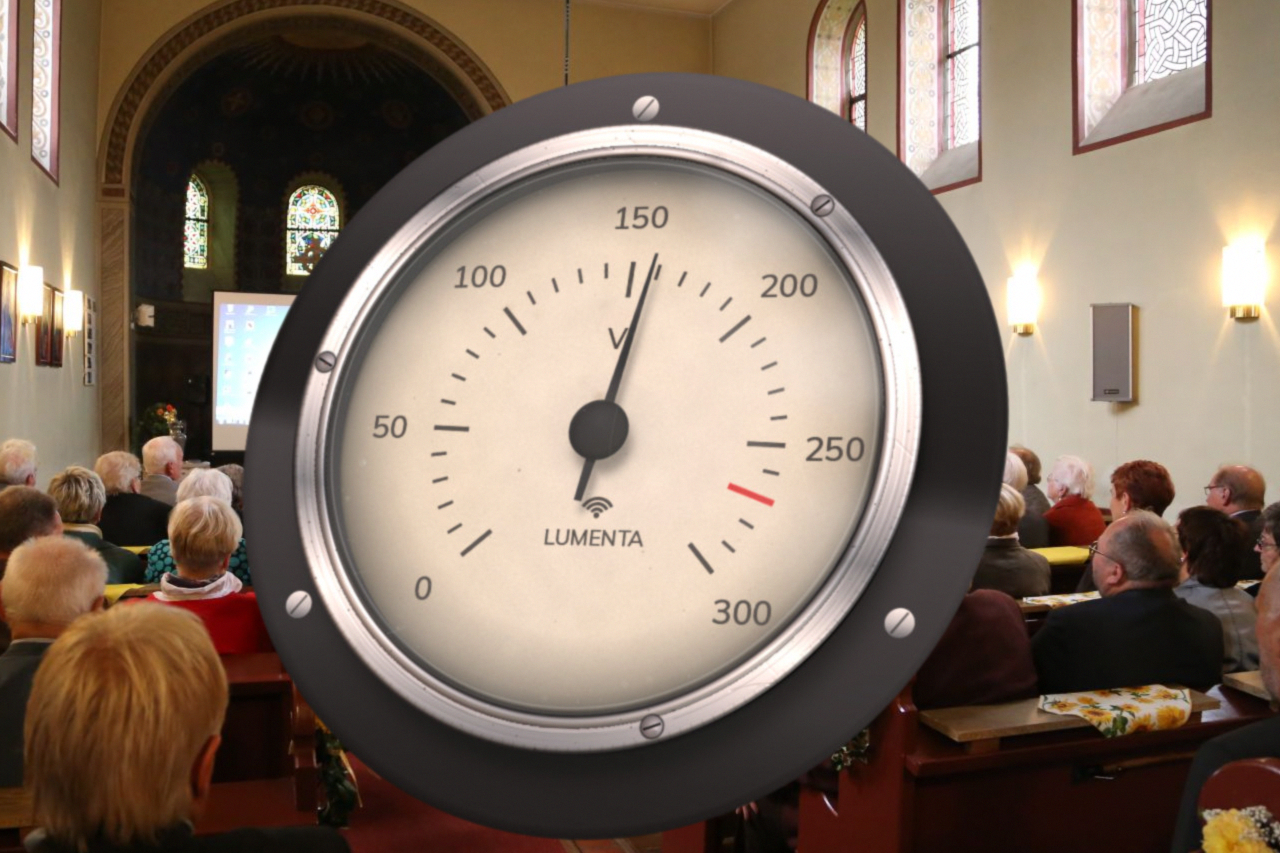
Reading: value=160 unit=V
